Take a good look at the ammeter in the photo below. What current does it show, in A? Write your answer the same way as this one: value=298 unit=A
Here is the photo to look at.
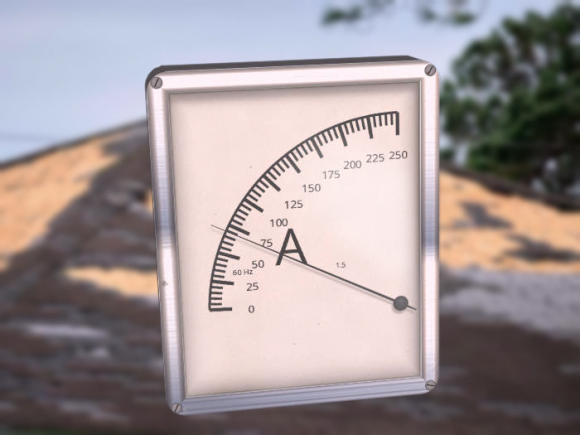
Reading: value=70 unit=A
